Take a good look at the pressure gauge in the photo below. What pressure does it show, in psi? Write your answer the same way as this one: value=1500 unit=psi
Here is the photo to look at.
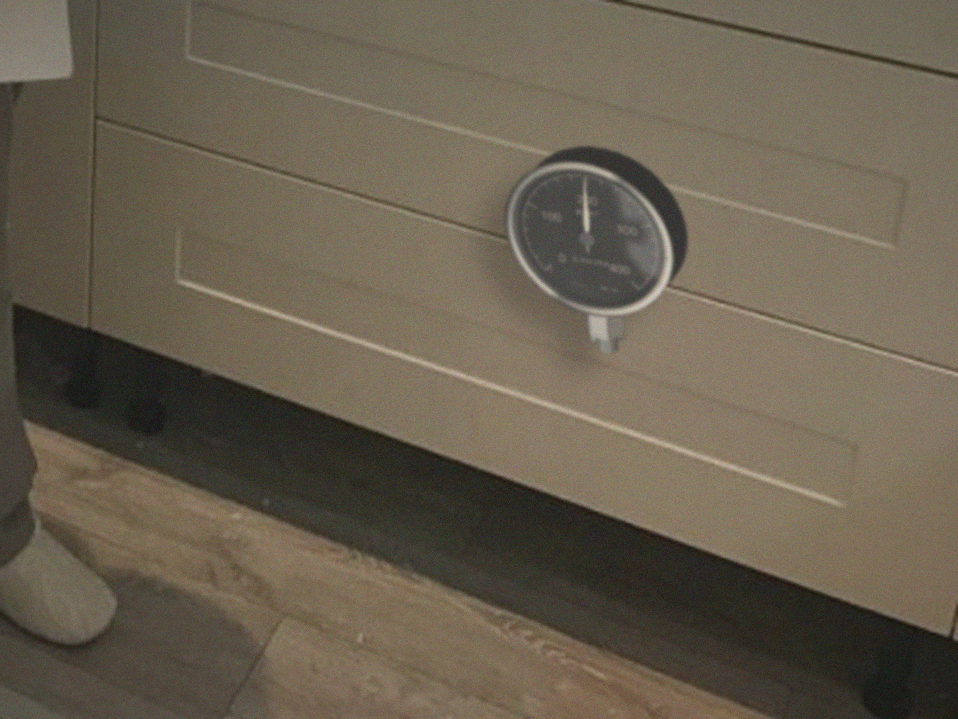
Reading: value=200 unit=psi
